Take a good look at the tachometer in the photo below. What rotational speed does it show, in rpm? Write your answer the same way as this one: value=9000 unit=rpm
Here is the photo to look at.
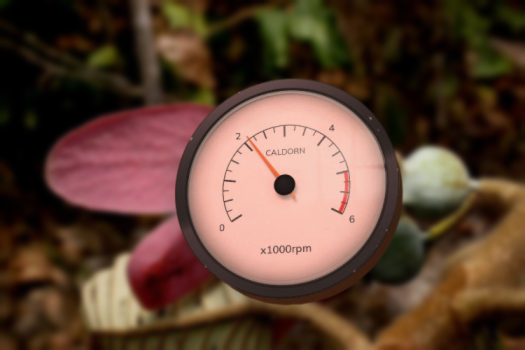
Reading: value=2125 unit=rpm
